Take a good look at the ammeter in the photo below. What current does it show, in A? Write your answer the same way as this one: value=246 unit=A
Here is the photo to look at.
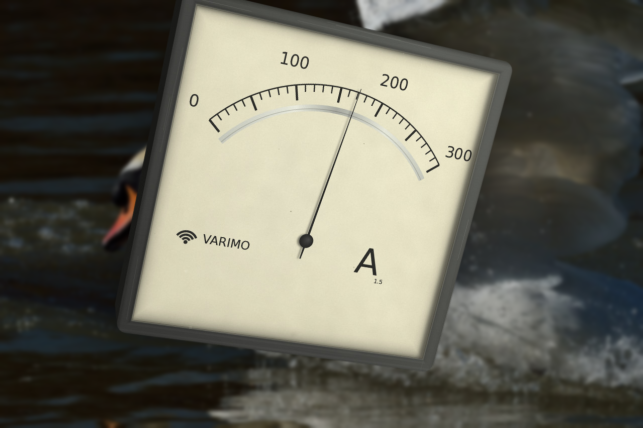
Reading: value=170 unit=A
